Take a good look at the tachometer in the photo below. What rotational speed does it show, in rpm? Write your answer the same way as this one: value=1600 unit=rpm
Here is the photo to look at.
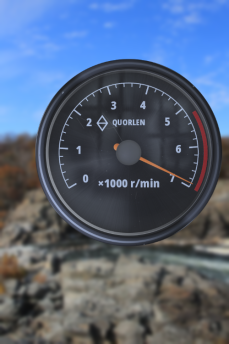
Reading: value=6900 unit=rpm
